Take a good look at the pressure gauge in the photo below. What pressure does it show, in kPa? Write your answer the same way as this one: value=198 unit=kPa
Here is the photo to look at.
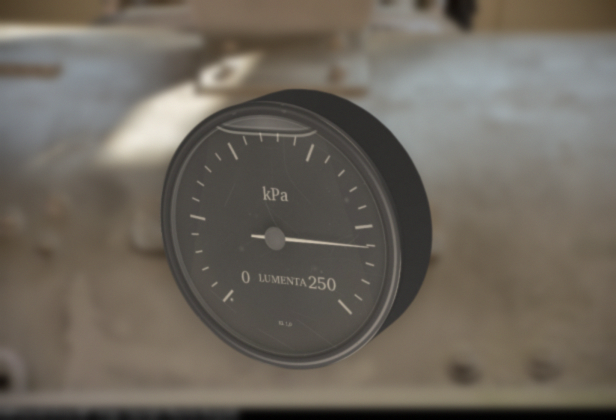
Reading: value=210 unit=kPa
